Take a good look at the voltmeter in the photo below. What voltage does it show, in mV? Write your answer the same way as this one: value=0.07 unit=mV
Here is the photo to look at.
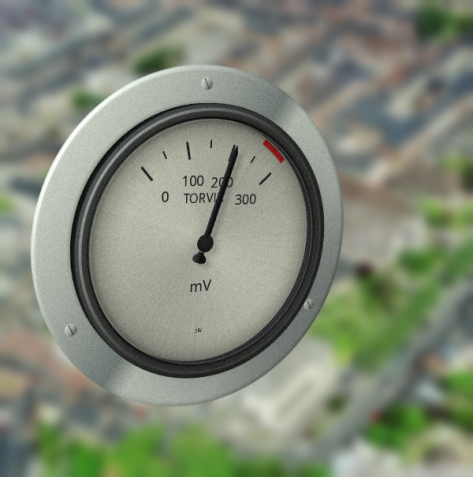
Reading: value=200 unit=mV
